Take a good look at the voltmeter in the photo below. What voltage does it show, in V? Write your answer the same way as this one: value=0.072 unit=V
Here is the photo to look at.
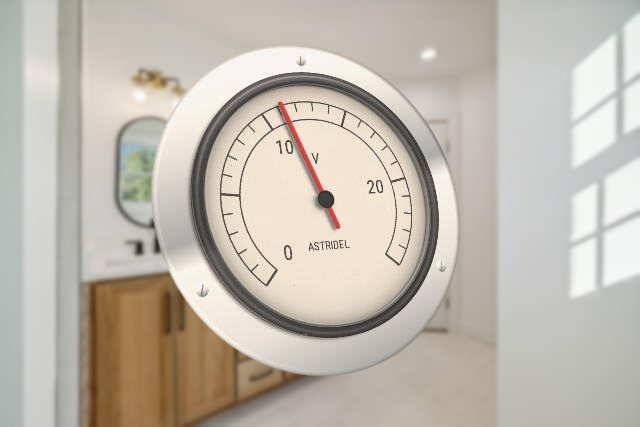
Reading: value=11 unit=V
